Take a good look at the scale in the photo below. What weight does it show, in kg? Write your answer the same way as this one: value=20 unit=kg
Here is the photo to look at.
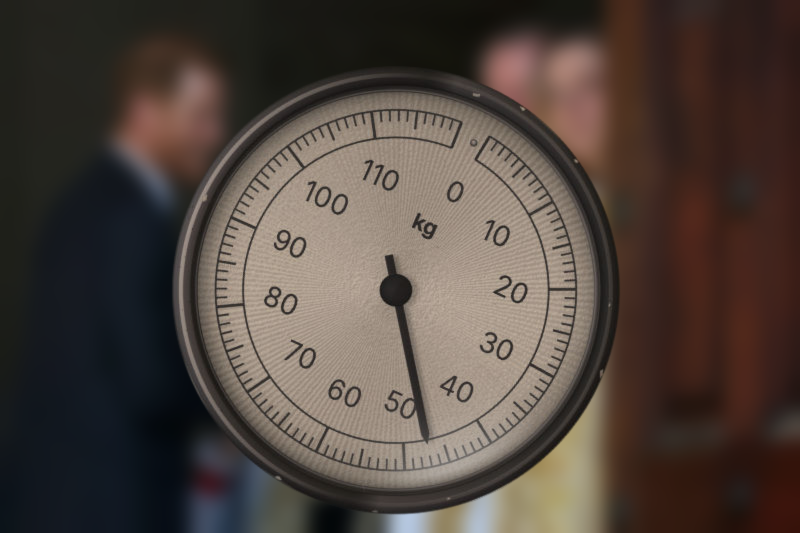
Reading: value=47 unit=kg
